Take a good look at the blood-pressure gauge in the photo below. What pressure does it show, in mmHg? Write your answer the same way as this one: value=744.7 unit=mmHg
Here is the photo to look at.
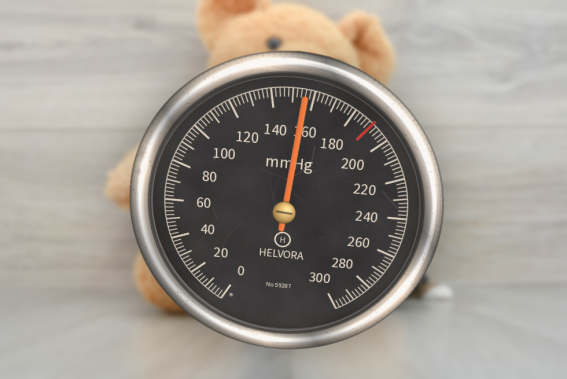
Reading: value=156 unit=mmHg
